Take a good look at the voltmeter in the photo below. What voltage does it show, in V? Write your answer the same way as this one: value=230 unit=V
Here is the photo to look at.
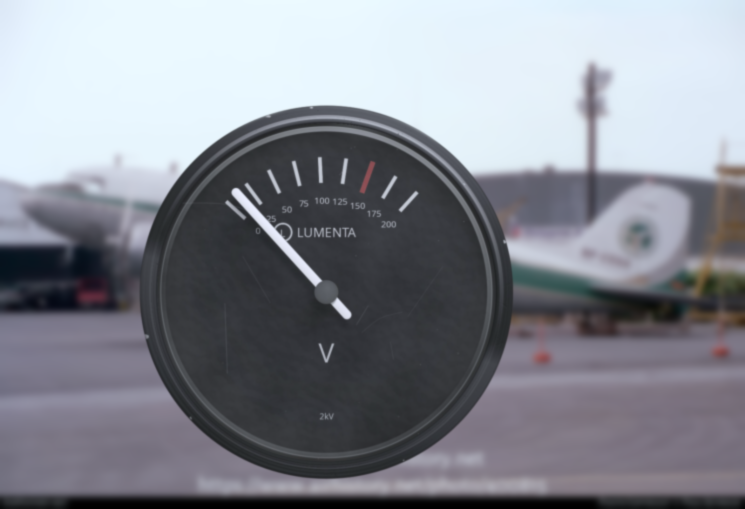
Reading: value=12.5 unit=V
